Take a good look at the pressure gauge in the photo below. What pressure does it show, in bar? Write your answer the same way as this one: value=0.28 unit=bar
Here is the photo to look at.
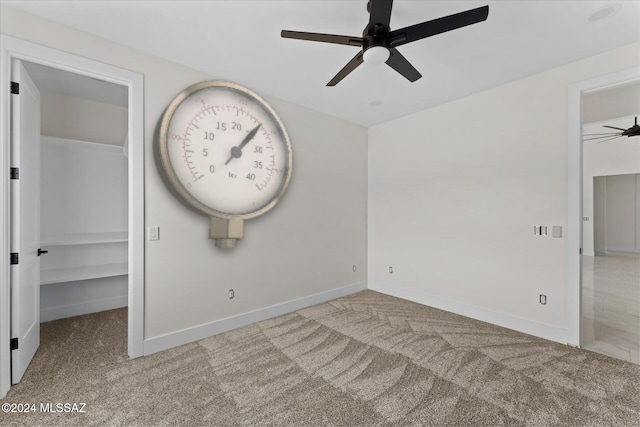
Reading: value=25 unit=bar
